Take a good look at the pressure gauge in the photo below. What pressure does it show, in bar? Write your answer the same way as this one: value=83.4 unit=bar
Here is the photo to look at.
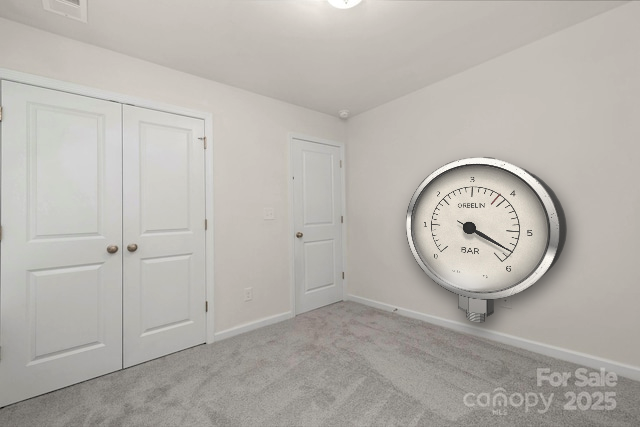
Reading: value=5.6 unit=bar
